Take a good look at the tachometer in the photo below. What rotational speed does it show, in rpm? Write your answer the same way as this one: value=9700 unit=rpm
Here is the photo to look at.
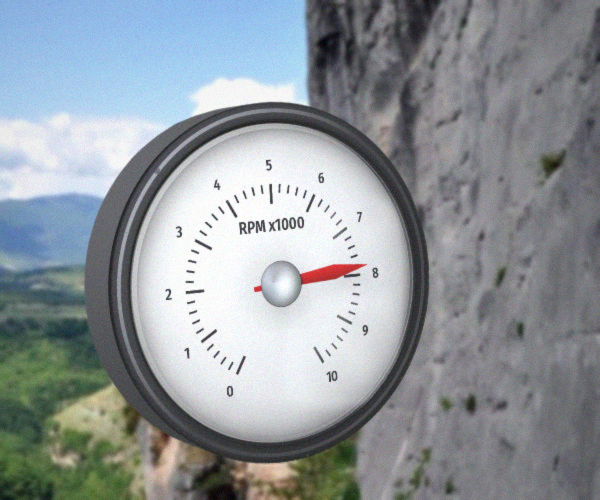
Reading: value=7800 unit=rpm
